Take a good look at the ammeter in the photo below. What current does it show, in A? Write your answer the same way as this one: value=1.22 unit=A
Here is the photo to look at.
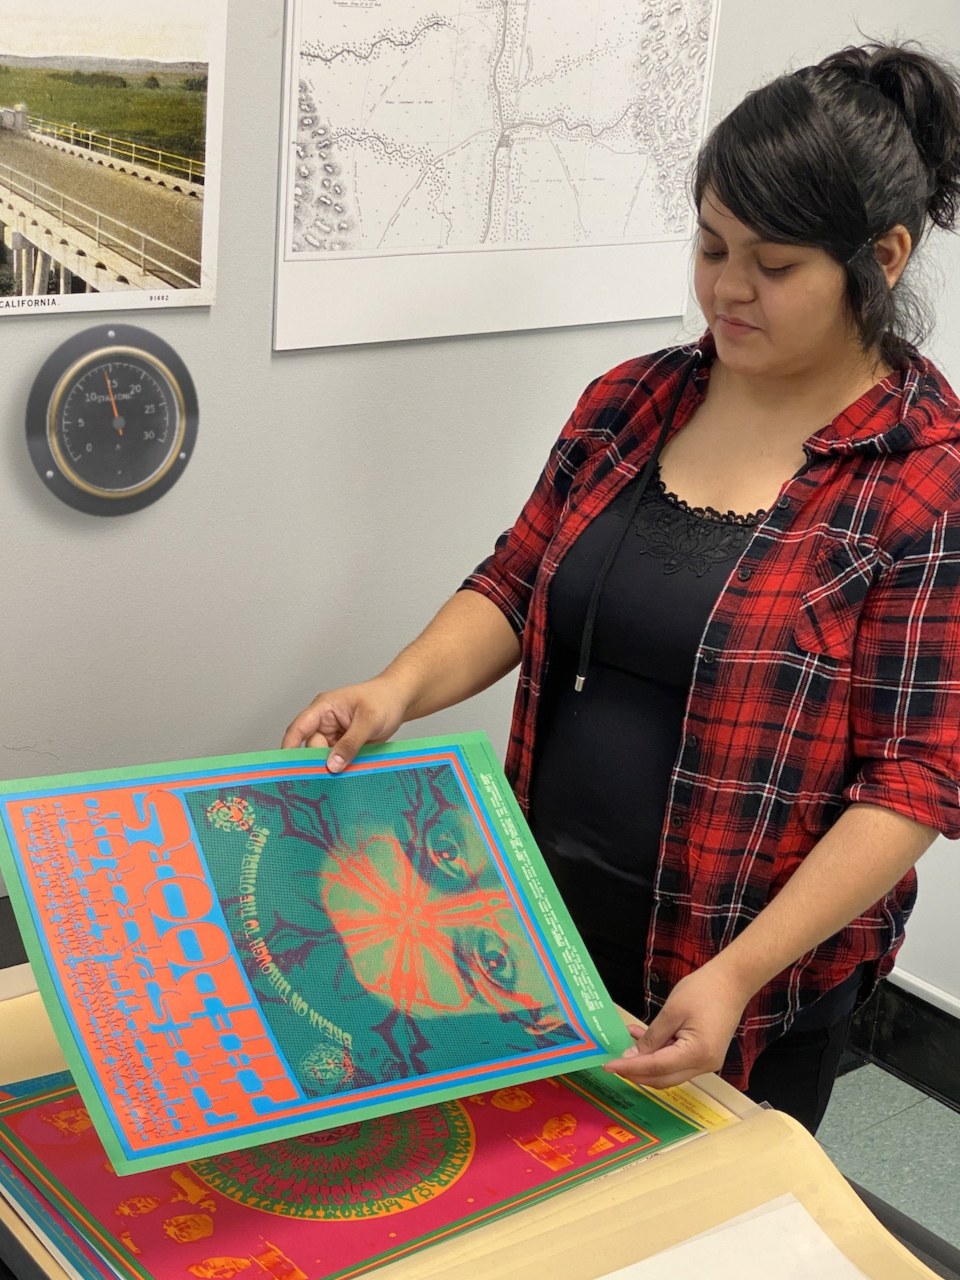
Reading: value=14 unit=A
